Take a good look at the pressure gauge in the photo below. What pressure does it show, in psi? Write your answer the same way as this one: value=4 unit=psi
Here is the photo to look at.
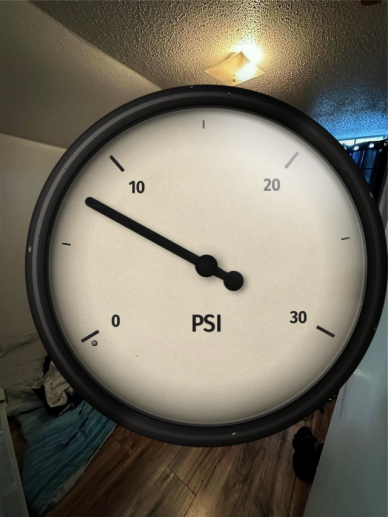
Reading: value=7.5 unit=psi
